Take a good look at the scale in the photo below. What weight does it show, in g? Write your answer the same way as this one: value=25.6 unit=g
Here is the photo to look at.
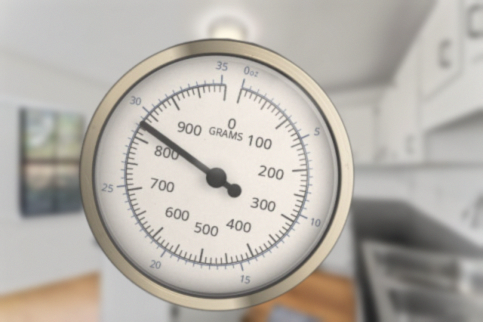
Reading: value=830 unit=g
